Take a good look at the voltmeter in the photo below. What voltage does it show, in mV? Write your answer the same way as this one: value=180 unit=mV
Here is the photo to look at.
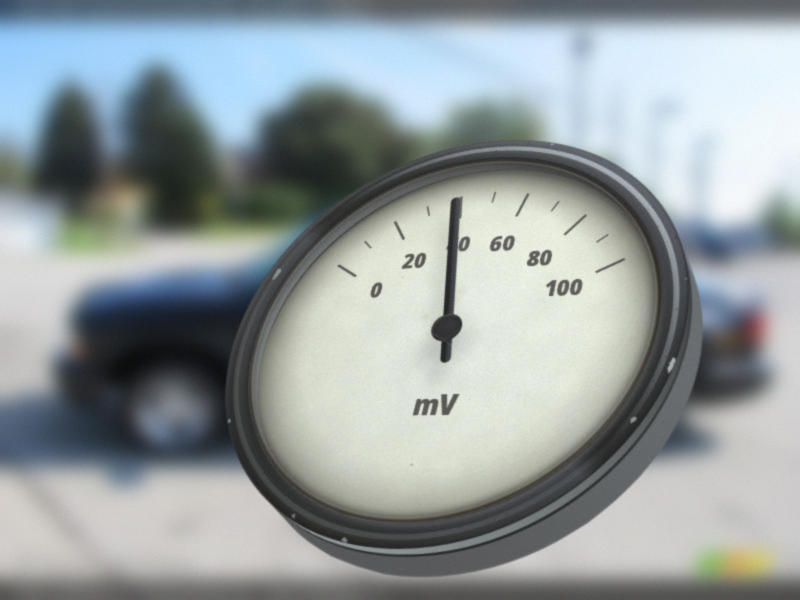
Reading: value=40 unit=mV
